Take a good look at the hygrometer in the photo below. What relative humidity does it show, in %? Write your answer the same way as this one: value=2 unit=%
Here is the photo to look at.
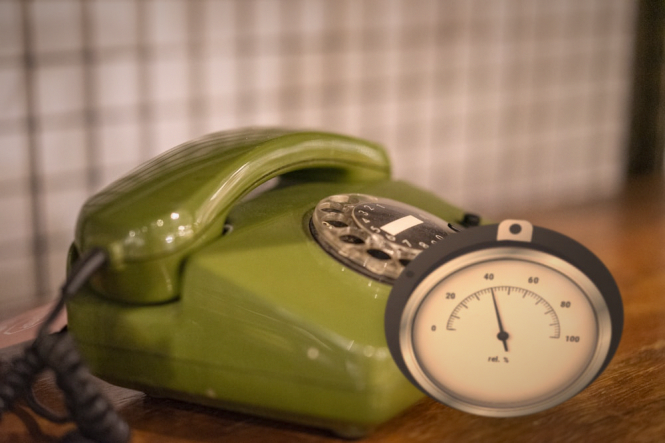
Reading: value=40 unit=%
